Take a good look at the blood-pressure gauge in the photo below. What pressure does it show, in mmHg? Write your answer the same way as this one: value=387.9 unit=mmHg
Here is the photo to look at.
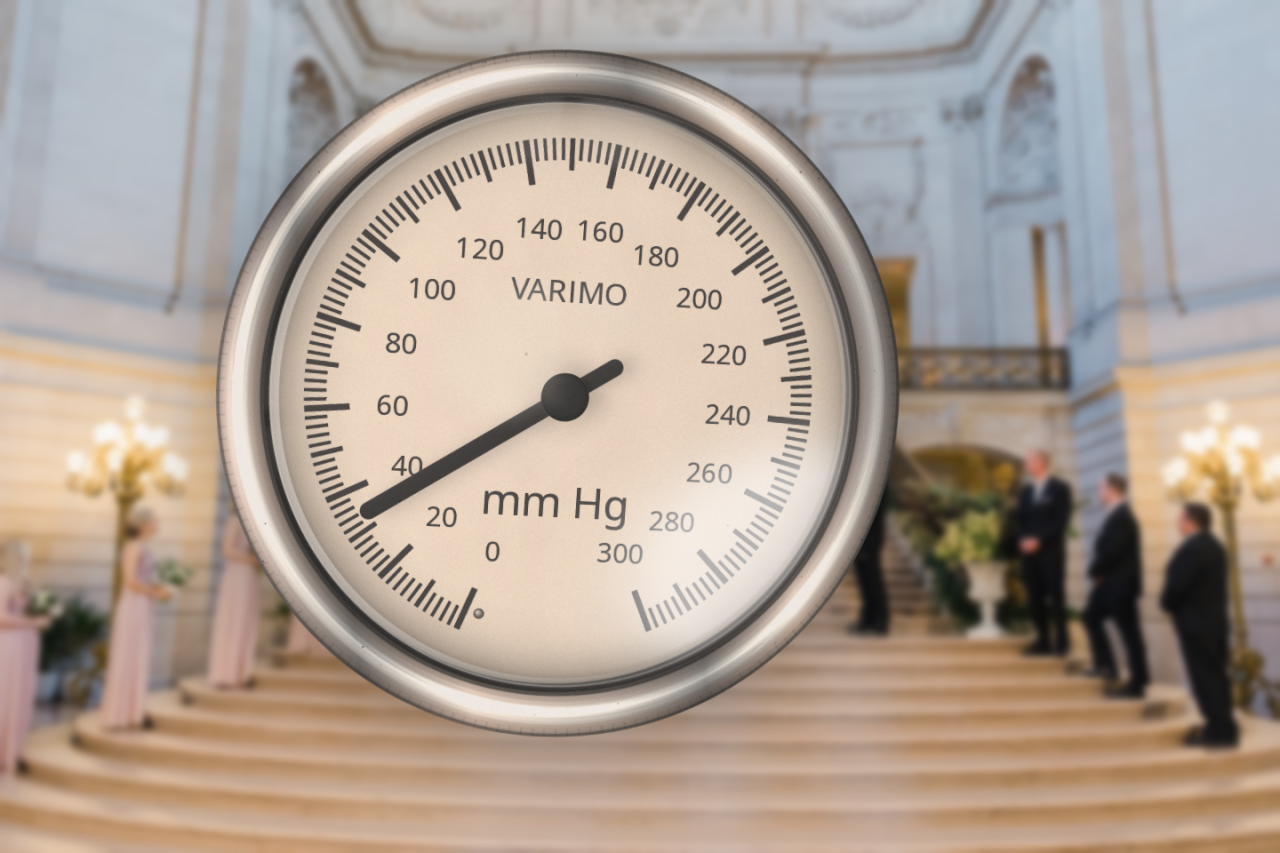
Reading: value=34 unit=mmHg
